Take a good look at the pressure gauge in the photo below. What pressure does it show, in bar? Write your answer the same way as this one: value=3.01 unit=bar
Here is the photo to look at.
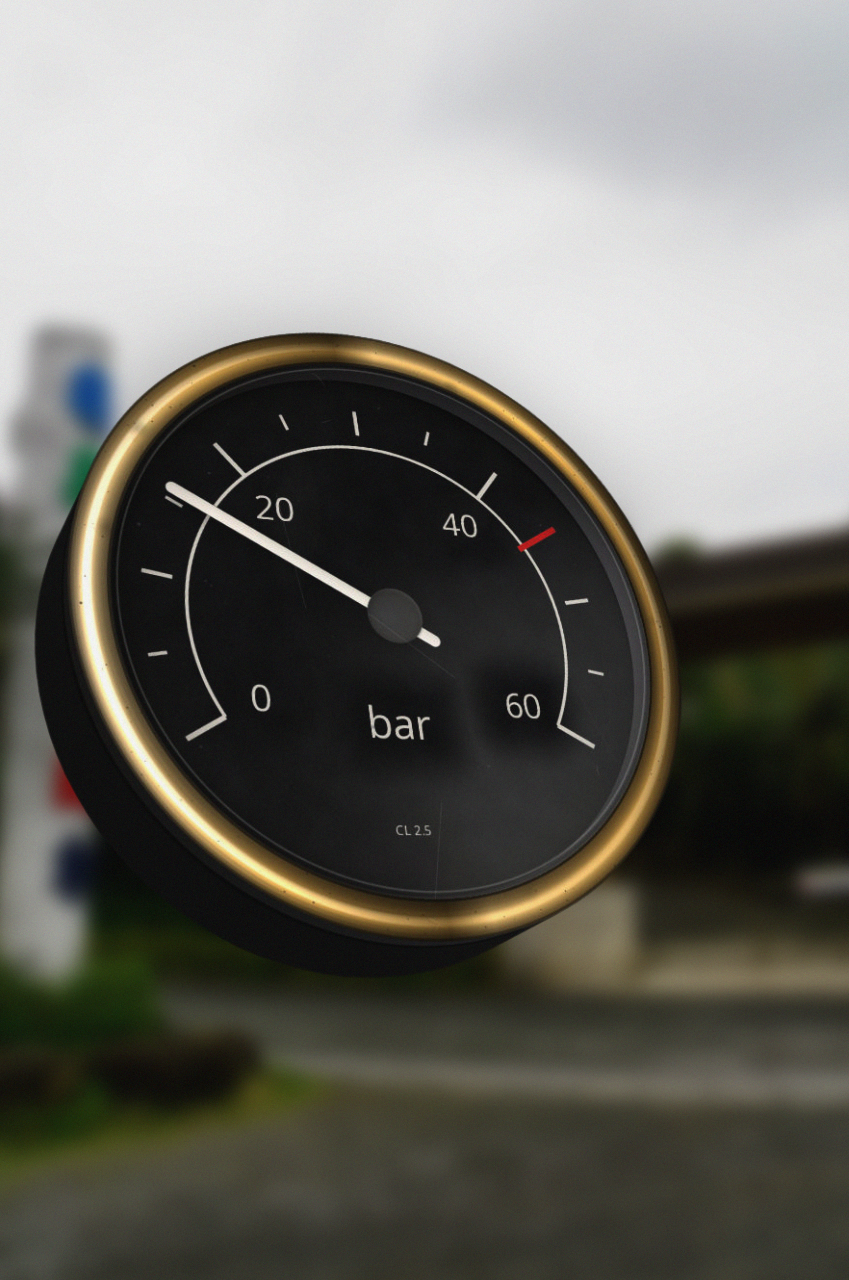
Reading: value=15 unit=bar
